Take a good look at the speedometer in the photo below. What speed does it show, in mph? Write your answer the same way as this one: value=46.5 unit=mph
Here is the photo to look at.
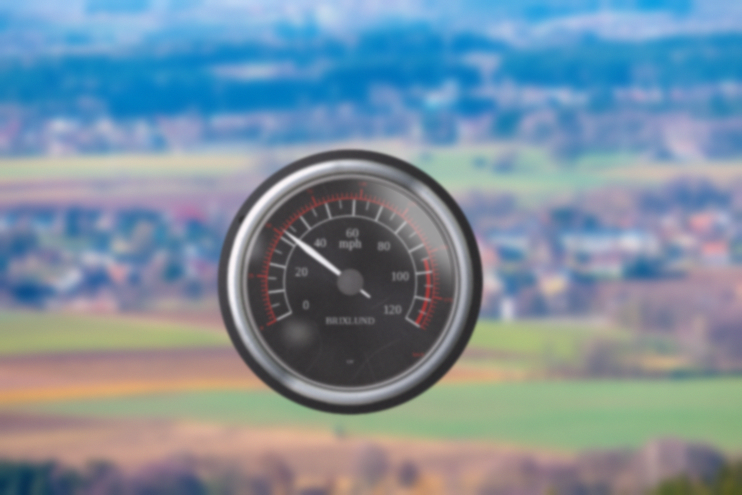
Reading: value=32.5 unit=mph
